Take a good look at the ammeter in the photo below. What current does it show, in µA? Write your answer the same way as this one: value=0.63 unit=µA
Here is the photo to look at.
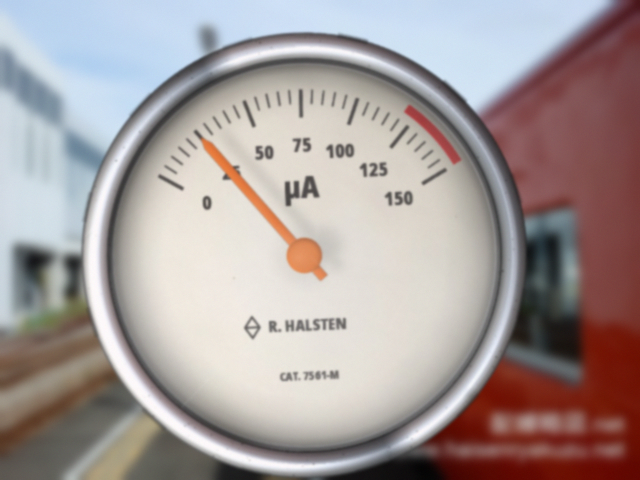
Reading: value=25 unit=µA
